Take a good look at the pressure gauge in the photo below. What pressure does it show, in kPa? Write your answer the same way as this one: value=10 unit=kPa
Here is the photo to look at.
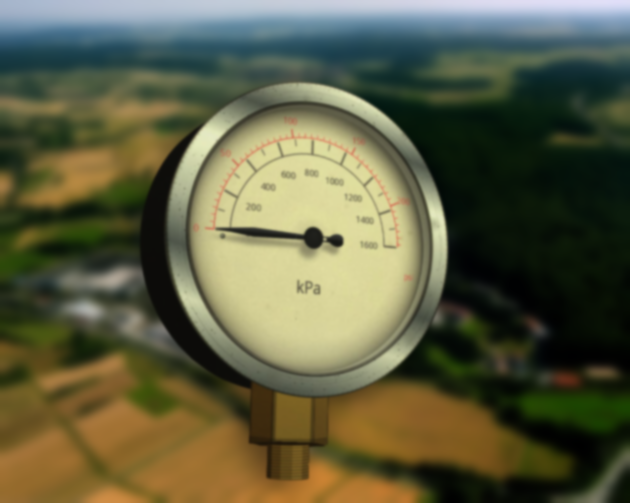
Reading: value=0 unit=kPa
